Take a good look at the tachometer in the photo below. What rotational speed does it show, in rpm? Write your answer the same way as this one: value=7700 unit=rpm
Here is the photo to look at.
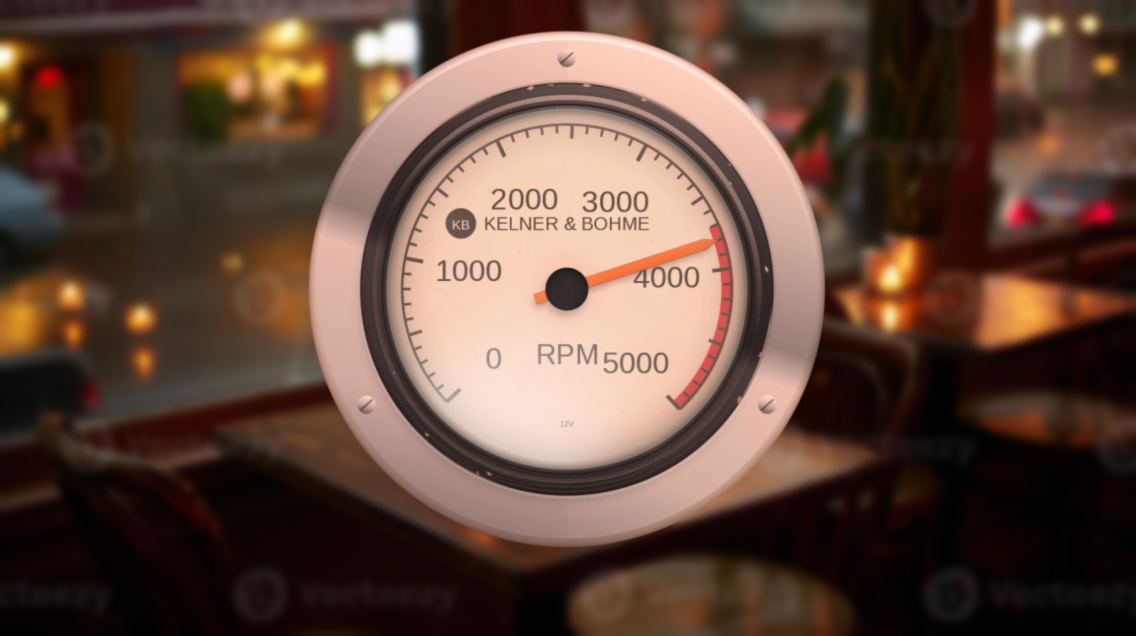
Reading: value=3800 unit=rpm
